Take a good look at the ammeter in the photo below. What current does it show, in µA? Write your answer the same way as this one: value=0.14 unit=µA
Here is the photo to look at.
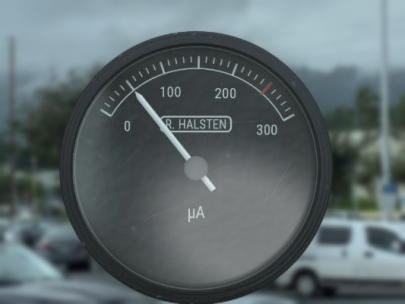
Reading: value=50 unit=µA
